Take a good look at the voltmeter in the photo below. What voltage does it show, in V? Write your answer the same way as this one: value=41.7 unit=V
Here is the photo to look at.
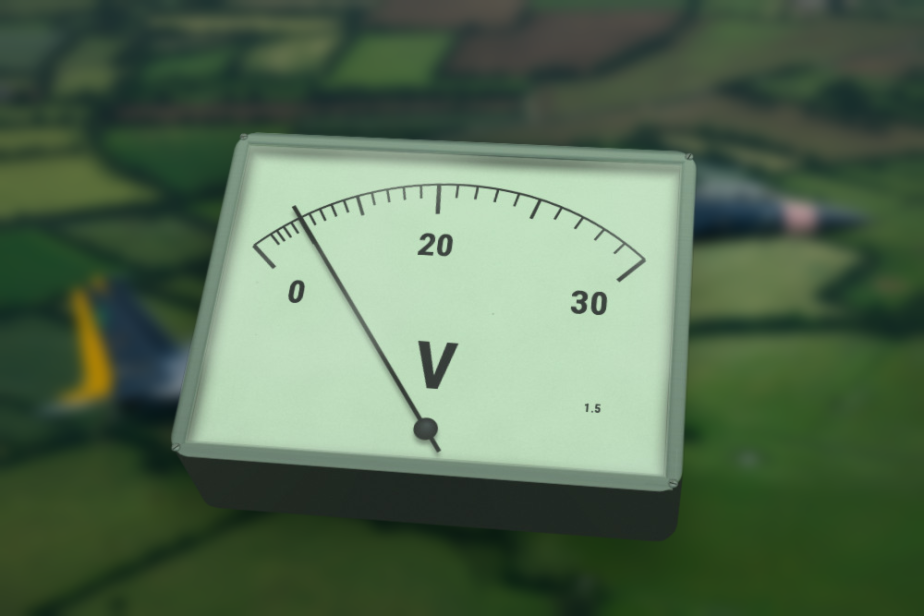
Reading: value=10 unit=V
